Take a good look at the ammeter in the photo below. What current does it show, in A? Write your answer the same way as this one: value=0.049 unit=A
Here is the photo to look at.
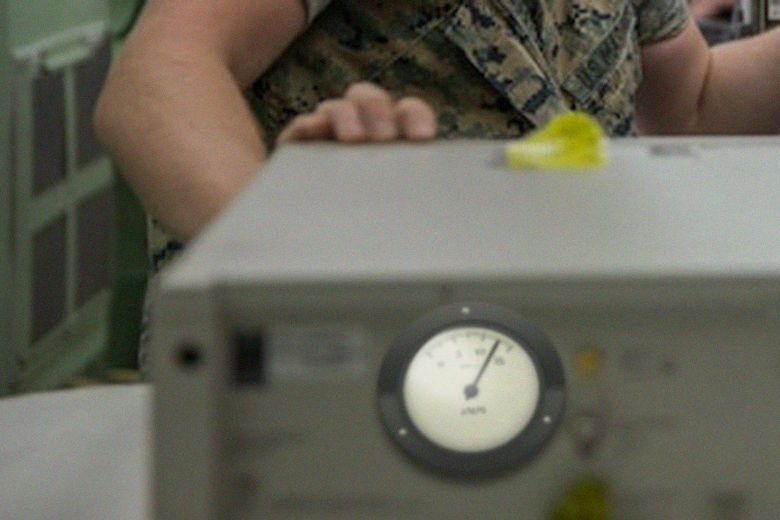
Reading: value=12.5 unit=A
